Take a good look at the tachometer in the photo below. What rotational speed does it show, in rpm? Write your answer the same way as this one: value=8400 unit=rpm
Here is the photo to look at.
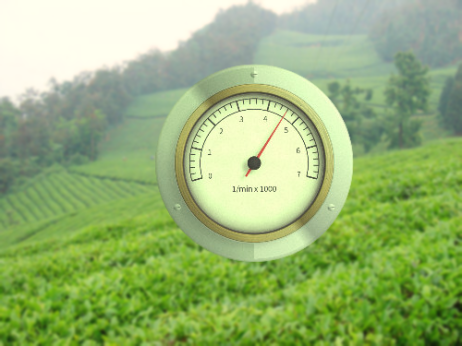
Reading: value=4600 unit=rpm
